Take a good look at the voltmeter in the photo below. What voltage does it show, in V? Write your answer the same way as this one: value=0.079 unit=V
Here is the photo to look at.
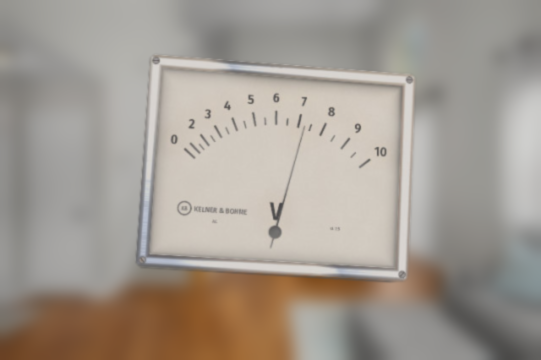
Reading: value=7.25 unit=V
